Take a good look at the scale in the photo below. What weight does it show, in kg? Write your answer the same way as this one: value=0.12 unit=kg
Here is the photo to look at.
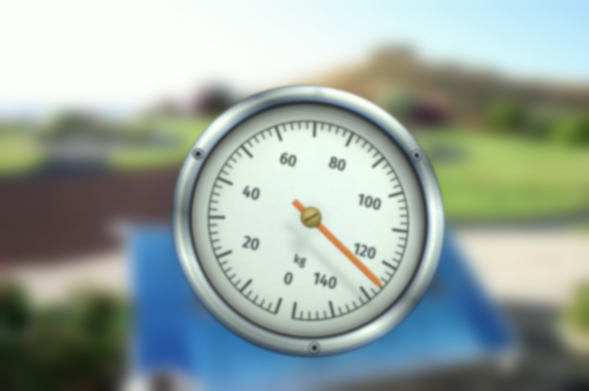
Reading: value=126 unit=kg
